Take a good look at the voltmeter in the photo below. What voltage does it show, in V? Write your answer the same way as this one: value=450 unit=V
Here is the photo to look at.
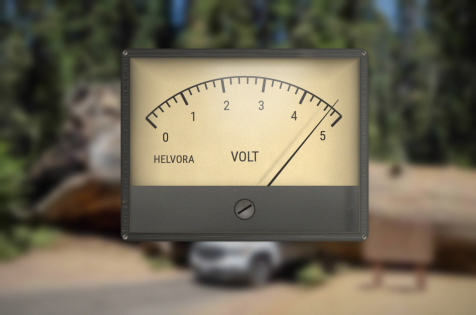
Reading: value=4.7 unit=V
